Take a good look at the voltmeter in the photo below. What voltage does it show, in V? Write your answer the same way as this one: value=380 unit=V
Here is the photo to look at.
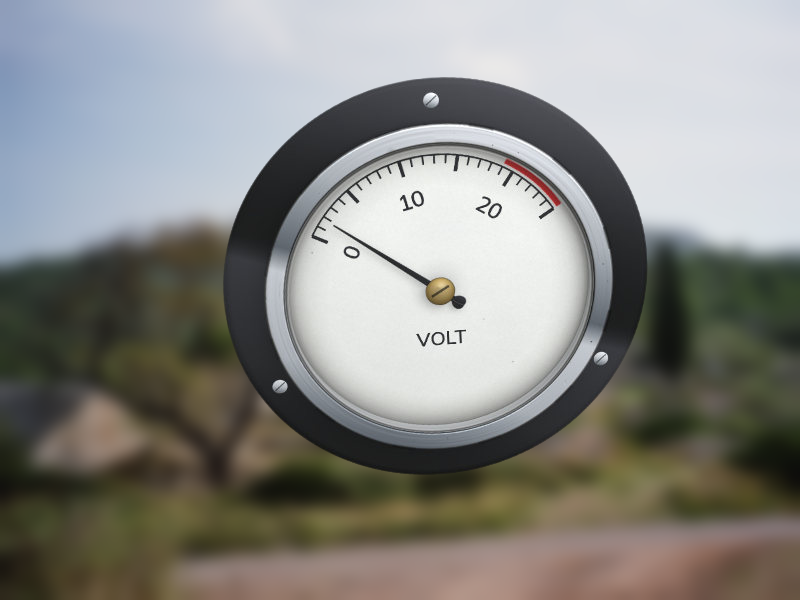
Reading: value=2 unit=V
